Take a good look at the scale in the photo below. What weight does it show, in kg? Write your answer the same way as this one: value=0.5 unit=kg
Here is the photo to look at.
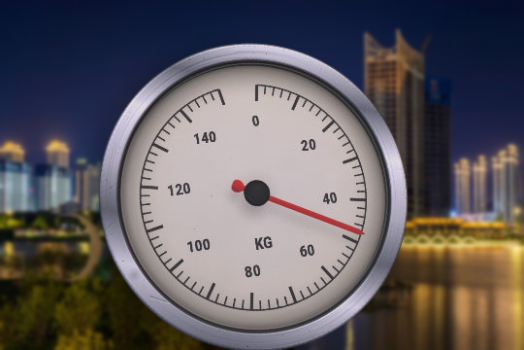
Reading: value=48 unit=kg
